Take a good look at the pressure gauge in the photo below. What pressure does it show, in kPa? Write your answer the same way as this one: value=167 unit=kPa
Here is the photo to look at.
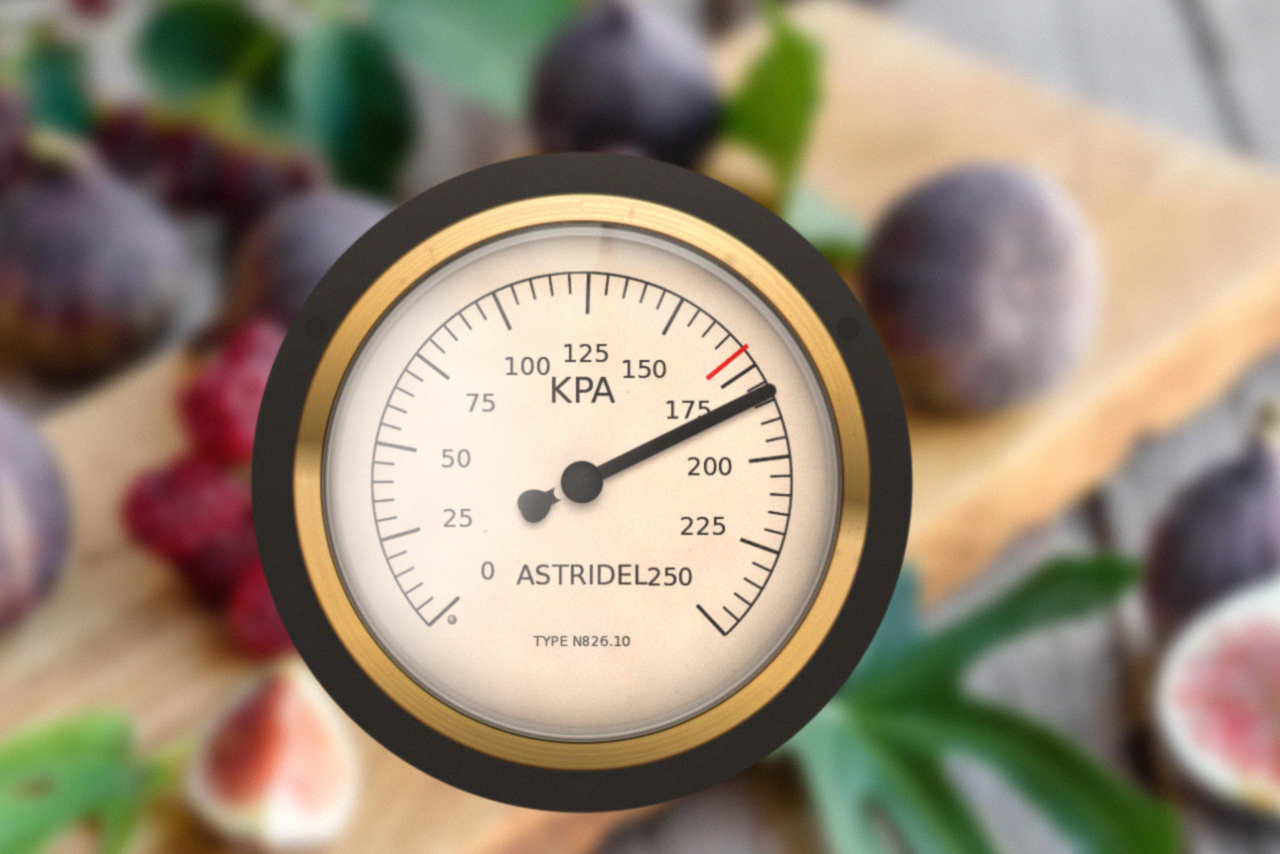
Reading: value=182.5 unit=kPa
